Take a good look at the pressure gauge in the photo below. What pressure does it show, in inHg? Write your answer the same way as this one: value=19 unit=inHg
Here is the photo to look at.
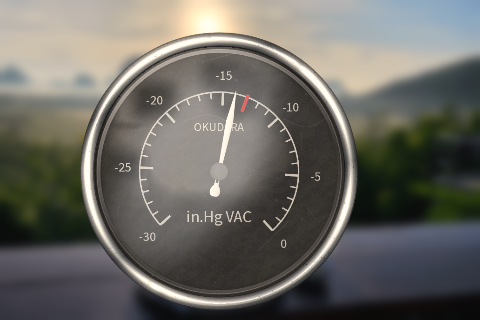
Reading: value=-14 unit=inHg
